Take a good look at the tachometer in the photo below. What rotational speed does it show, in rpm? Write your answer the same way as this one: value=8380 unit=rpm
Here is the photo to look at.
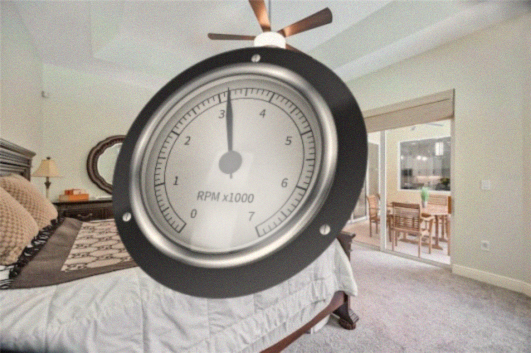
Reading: value=3200 unit=rpm
